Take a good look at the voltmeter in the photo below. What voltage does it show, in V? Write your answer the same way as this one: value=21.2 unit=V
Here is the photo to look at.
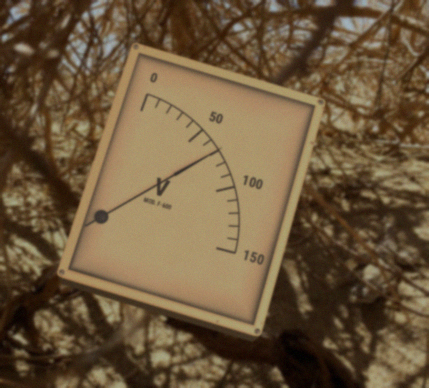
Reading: value=70 unit=V
